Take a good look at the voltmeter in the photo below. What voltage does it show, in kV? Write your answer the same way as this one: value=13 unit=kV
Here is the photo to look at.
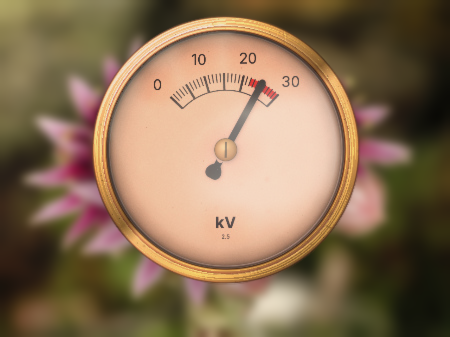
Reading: value=25 unit=kV
